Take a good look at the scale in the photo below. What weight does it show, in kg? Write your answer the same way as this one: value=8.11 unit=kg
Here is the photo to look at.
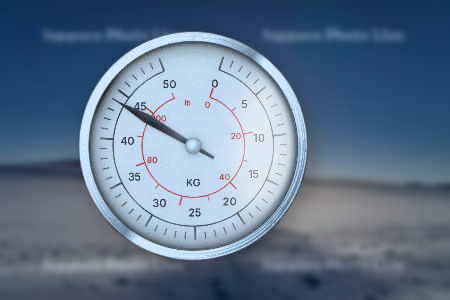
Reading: value=44 unit=kg
